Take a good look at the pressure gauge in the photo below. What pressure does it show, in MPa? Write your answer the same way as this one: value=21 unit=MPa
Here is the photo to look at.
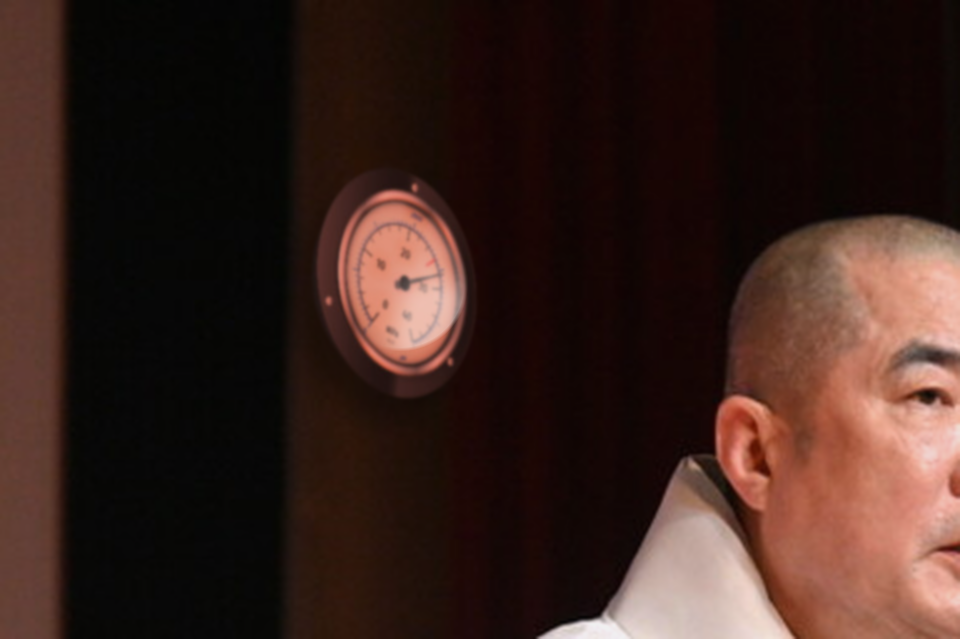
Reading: value=28 unit=MPa
